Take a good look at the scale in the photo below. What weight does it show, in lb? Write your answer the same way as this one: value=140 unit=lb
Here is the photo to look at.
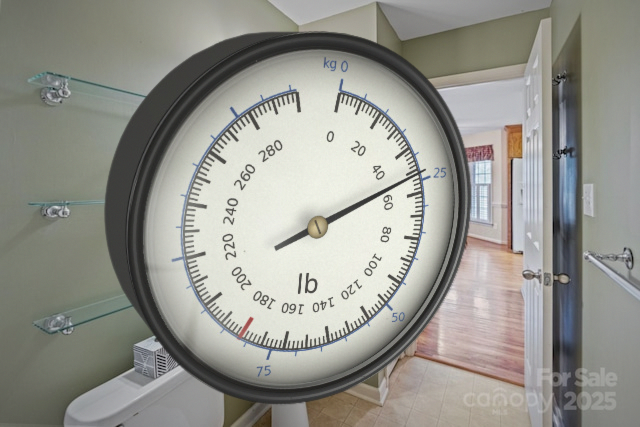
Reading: value=50 unit=lb
